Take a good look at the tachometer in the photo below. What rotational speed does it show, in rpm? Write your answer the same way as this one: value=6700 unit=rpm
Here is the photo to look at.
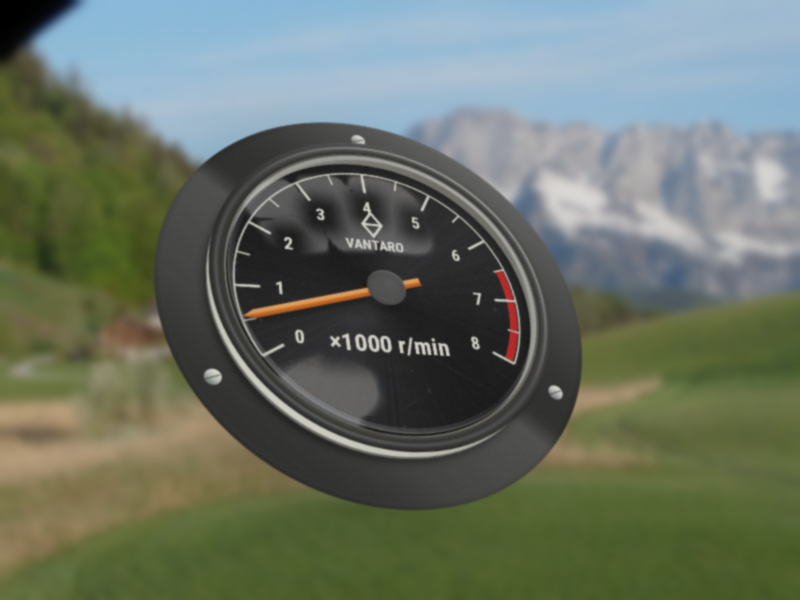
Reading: value=500 unit=rpm
